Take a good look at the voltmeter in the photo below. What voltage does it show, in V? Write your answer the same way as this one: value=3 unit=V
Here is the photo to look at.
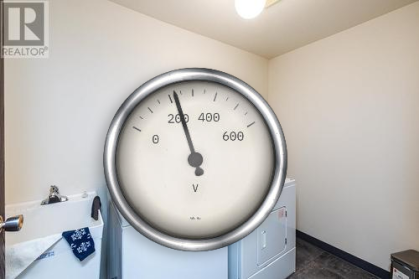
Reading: value=225 unit=V
